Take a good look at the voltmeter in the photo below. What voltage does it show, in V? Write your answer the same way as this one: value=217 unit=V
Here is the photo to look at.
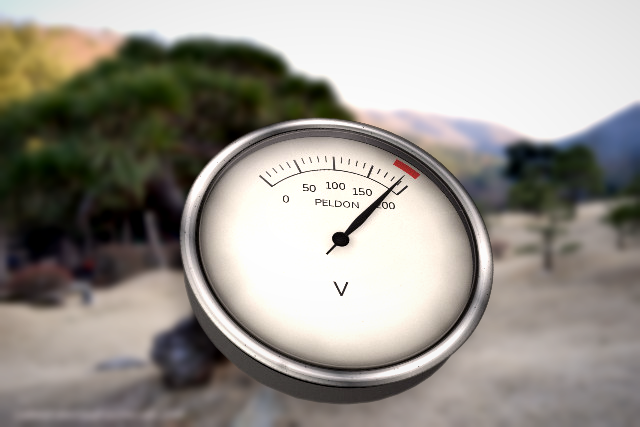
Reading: value=190 unit=V
